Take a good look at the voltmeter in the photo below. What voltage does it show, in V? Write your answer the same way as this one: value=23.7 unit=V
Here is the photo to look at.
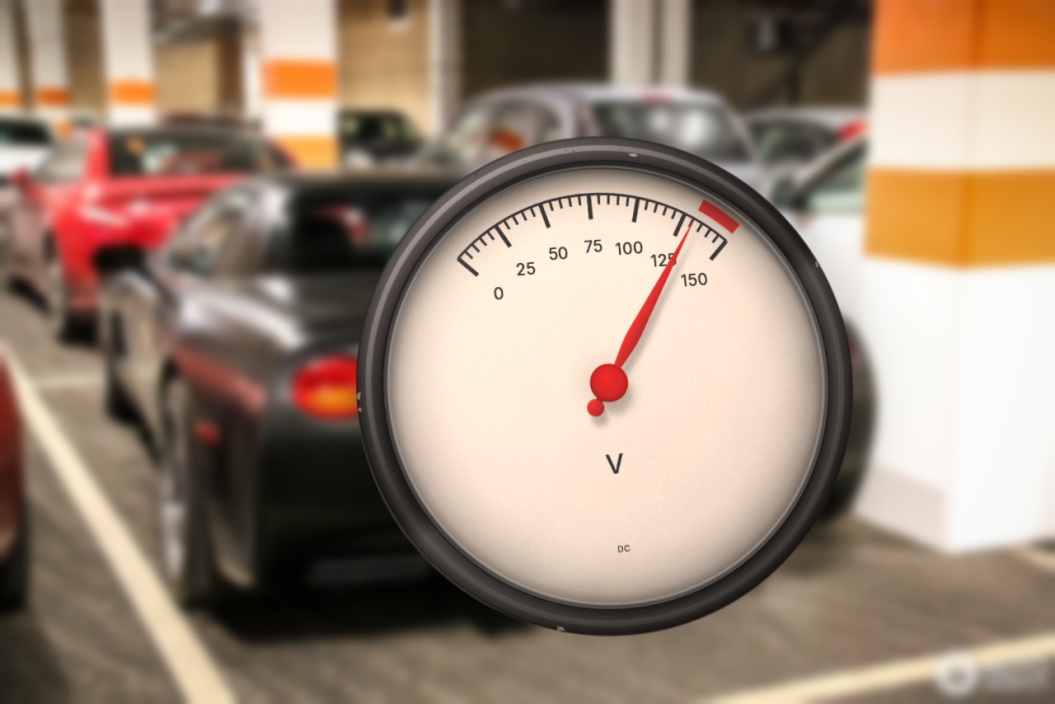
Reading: value=130 unit=V
